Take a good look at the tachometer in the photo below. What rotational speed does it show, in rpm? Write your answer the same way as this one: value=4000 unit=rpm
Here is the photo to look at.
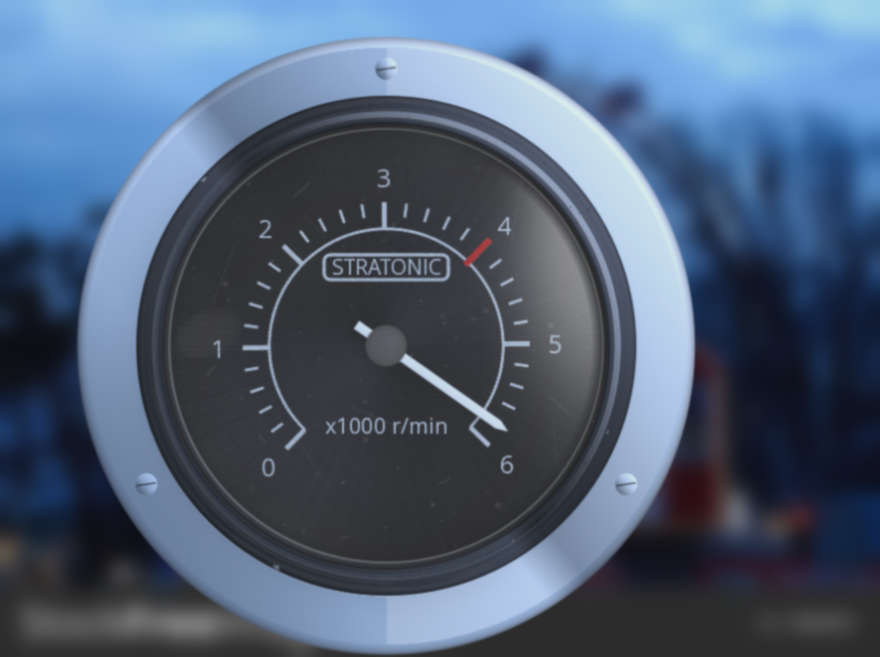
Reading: value=5800 unit=rpm
